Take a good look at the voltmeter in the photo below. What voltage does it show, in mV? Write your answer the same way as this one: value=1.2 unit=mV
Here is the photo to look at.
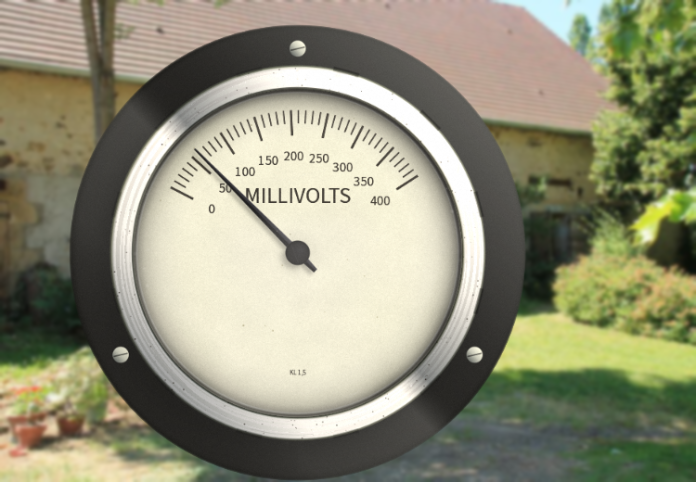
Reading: value=60 unit=mV
